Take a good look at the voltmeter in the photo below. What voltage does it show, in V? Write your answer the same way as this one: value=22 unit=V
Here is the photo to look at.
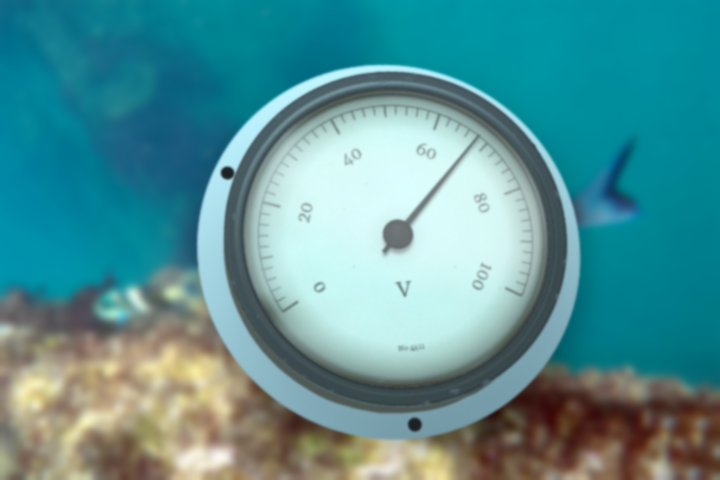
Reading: value=68 unit=V
